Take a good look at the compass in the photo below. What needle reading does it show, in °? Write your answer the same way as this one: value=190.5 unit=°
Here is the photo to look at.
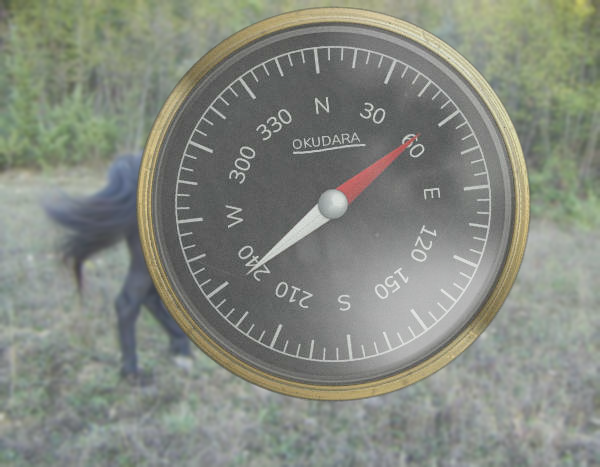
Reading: value=57.5 unit=°
